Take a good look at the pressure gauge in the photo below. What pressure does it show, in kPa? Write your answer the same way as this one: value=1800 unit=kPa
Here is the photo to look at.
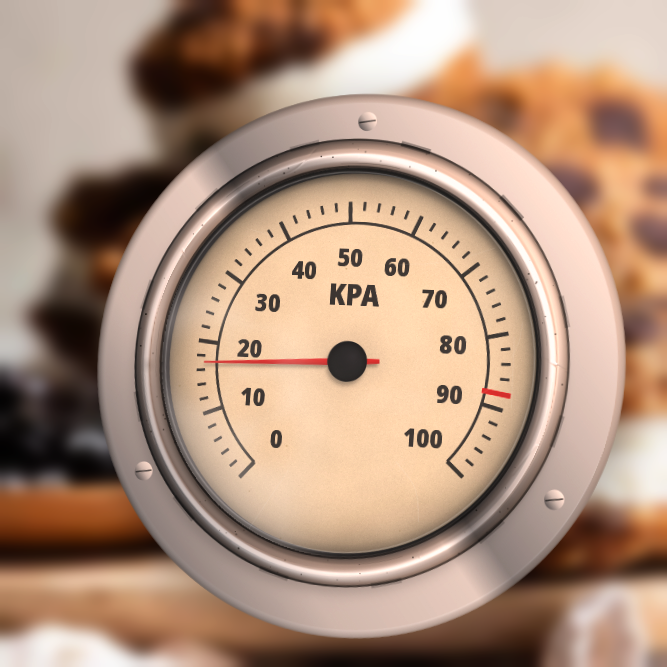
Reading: value=17 unit=kPa
